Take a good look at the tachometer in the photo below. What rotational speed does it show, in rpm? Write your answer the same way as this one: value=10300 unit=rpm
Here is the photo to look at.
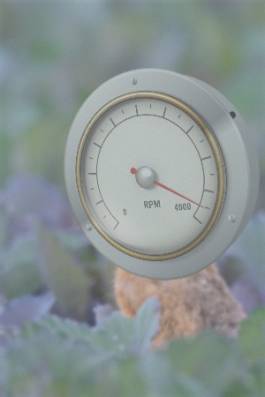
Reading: value=3800 unit=rpm
